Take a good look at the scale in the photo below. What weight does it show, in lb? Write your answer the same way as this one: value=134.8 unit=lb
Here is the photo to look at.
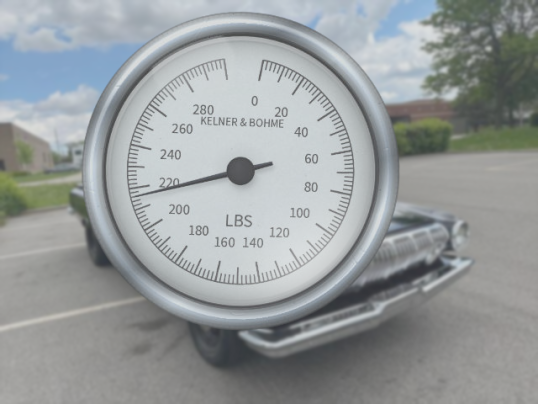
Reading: value=216 unit=lb
